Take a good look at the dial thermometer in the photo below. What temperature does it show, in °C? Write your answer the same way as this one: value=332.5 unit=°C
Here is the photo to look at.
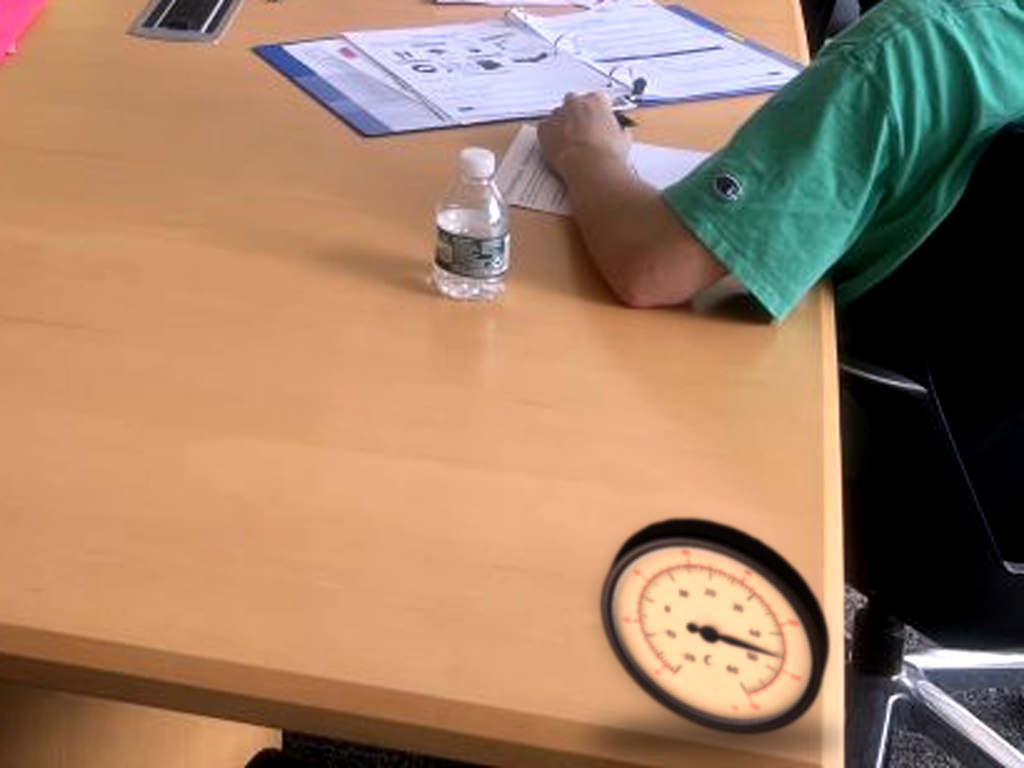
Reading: value=45 unit=°C
